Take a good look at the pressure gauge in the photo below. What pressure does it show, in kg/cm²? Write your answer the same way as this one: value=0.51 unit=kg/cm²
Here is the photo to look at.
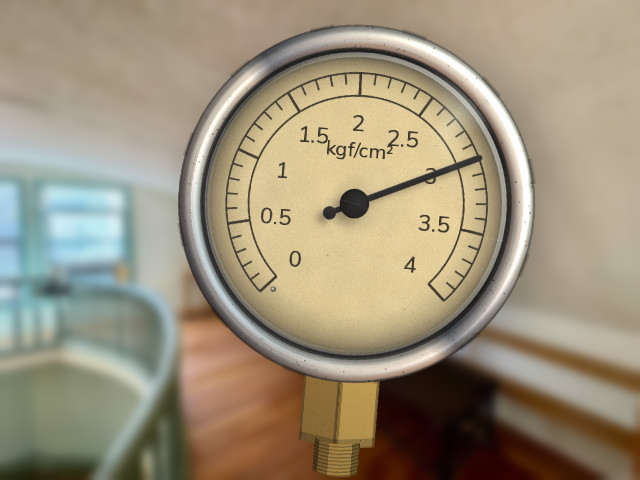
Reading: value=3 unit=kg/cm²
